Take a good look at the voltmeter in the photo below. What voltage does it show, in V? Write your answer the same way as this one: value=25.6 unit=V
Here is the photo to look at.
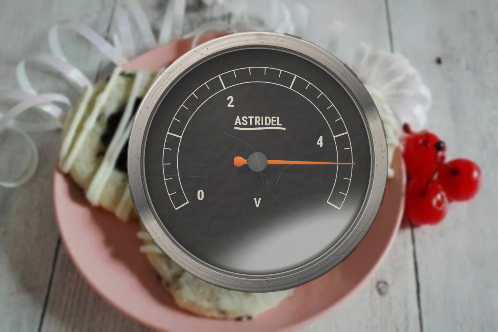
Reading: value=4.4 unit=V
